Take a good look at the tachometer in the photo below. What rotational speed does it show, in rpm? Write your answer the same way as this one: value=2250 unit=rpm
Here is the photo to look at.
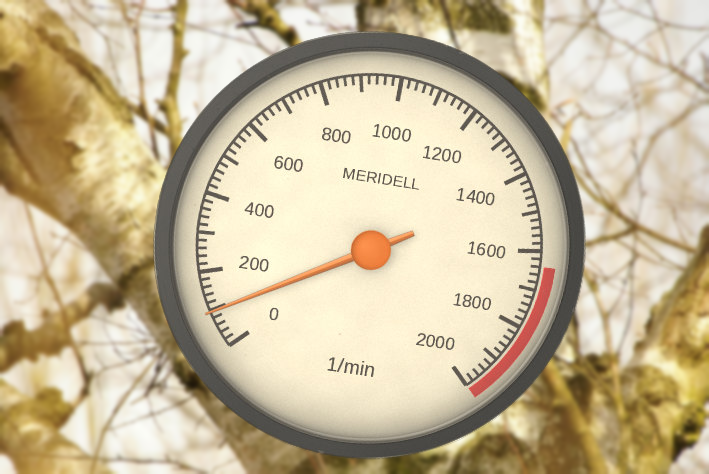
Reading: value=100 unit=rpm
